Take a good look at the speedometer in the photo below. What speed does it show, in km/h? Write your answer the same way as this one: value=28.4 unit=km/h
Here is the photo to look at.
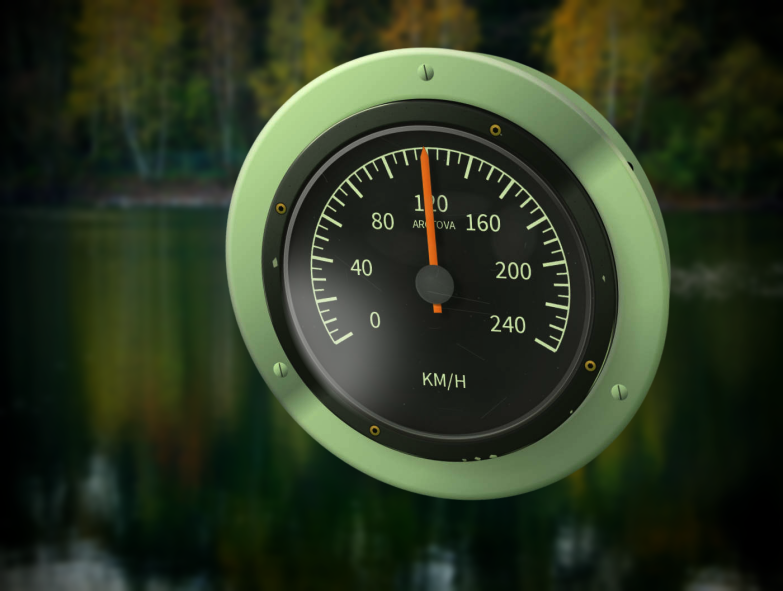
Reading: value=120 unit=km/h
